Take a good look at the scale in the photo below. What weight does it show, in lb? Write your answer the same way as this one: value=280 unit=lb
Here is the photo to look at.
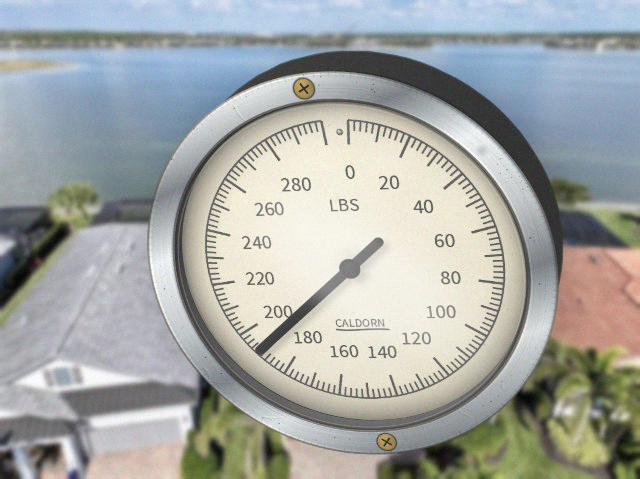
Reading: value=192 unit=lb
